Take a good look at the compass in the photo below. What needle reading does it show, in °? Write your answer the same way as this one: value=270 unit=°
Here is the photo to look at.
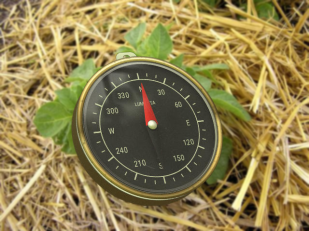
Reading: value=0 unit=°
